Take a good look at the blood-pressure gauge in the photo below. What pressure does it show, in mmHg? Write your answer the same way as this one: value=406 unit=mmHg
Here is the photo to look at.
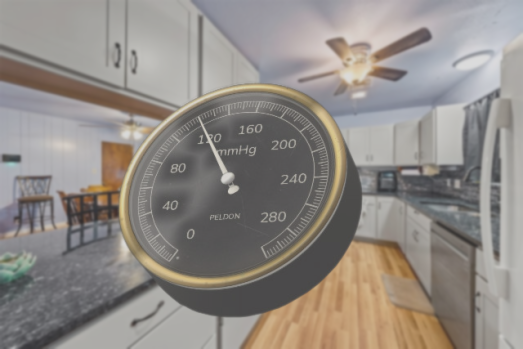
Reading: value=120 unit=mmHg
